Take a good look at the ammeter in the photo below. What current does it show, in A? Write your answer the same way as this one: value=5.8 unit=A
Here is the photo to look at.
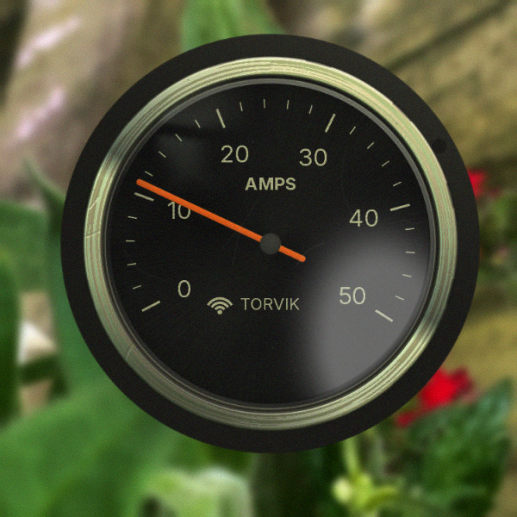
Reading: value=11 unit=A
